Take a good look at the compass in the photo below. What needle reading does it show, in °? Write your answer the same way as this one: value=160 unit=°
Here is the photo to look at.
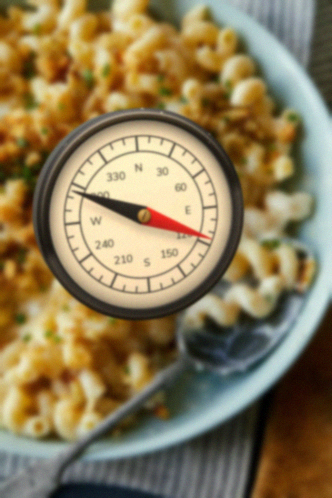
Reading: value=115 unit=°
